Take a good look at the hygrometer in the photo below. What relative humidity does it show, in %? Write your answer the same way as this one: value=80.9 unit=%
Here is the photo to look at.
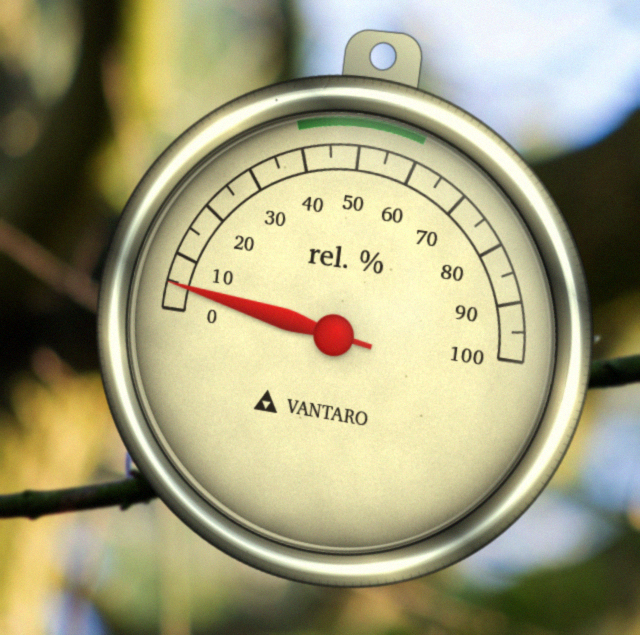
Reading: value=5 unit=%
